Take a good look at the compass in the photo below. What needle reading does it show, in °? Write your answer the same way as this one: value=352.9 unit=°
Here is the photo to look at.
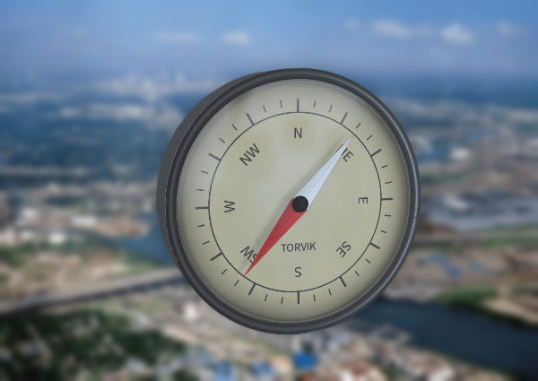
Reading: value=220 unit=°
